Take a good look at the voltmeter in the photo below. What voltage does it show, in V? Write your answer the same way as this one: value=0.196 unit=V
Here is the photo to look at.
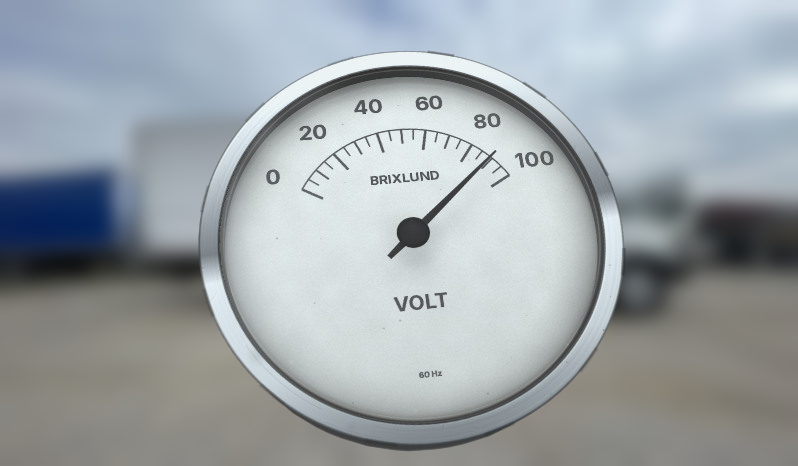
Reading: value=90 unit=V
